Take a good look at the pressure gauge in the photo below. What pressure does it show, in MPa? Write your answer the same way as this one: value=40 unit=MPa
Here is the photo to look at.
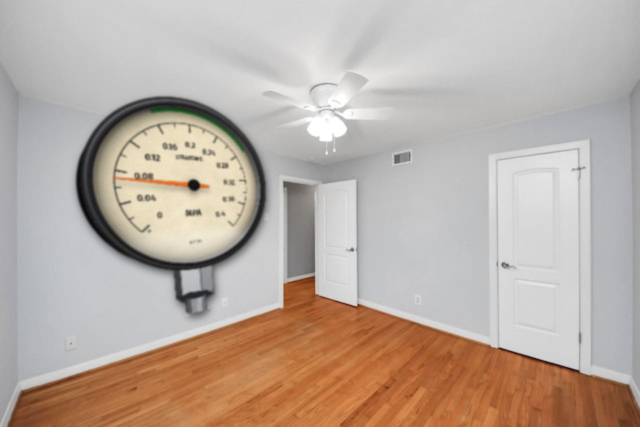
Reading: value=0.07 unit=MPa
